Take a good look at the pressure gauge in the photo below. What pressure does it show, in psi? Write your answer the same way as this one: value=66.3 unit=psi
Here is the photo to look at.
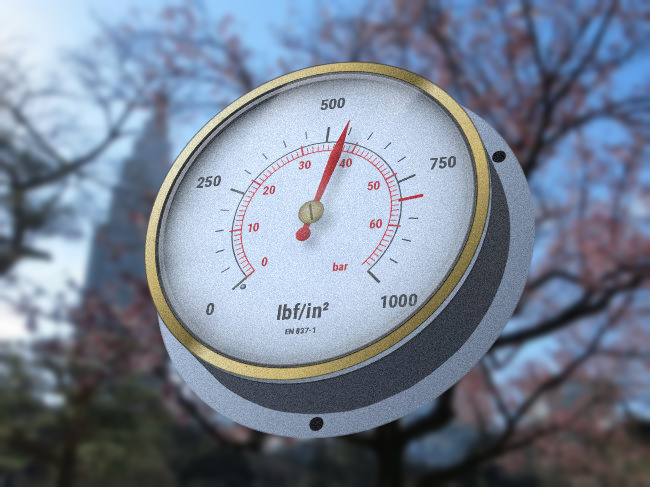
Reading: value=550 unit=psi
